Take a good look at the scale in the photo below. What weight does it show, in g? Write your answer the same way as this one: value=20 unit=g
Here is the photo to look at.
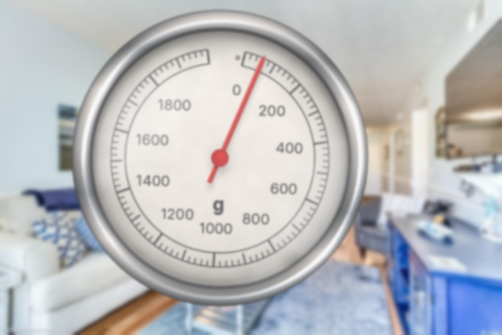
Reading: value=60 unit=g
